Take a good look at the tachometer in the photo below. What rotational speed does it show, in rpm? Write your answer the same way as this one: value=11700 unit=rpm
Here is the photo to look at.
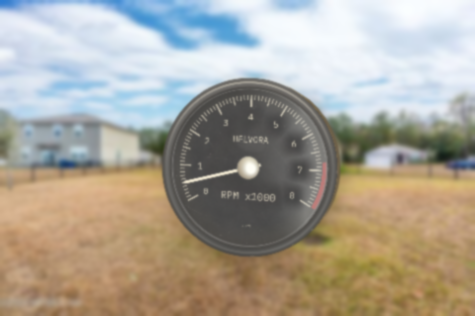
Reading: value=500 unit=rpm
